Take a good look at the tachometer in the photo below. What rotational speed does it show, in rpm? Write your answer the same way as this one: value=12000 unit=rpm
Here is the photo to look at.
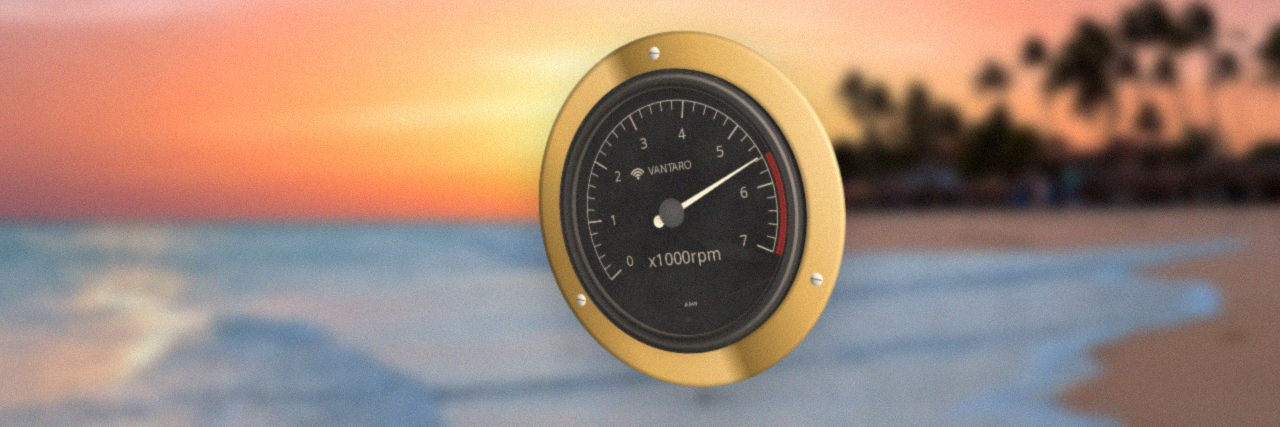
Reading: value=5600 unit=rpm
